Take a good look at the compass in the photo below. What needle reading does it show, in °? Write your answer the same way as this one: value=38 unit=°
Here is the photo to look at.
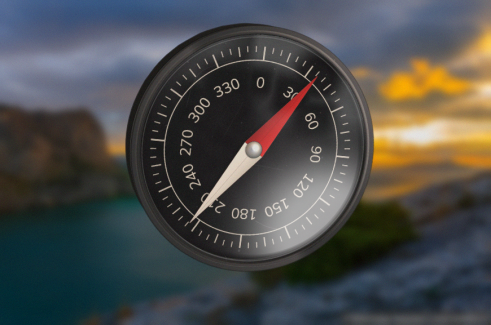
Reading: value=35 unit=°
